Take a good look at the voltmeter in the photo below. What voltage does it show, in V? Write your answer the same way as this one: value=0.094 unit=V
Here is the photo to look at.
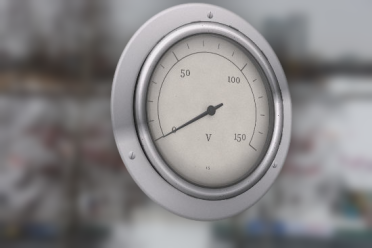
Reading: value=0 unit=V
